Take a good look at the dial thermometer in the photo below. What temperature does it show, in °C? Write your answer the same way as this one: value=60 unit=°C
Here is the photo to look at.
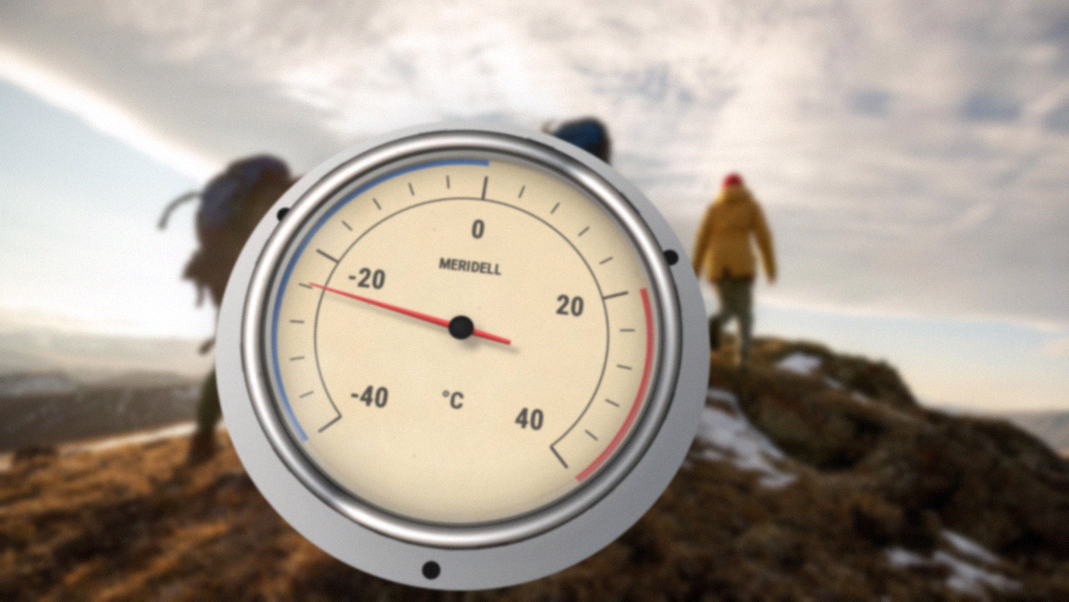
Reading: value=-24 unit=°C
